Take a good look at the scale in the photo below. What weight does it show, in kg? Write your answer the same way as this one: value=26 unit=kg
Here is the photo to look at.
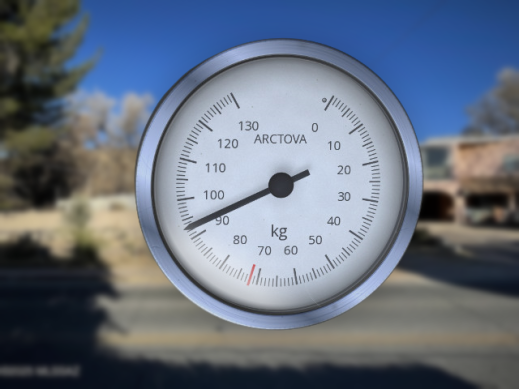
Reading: value=93 unit=kg
